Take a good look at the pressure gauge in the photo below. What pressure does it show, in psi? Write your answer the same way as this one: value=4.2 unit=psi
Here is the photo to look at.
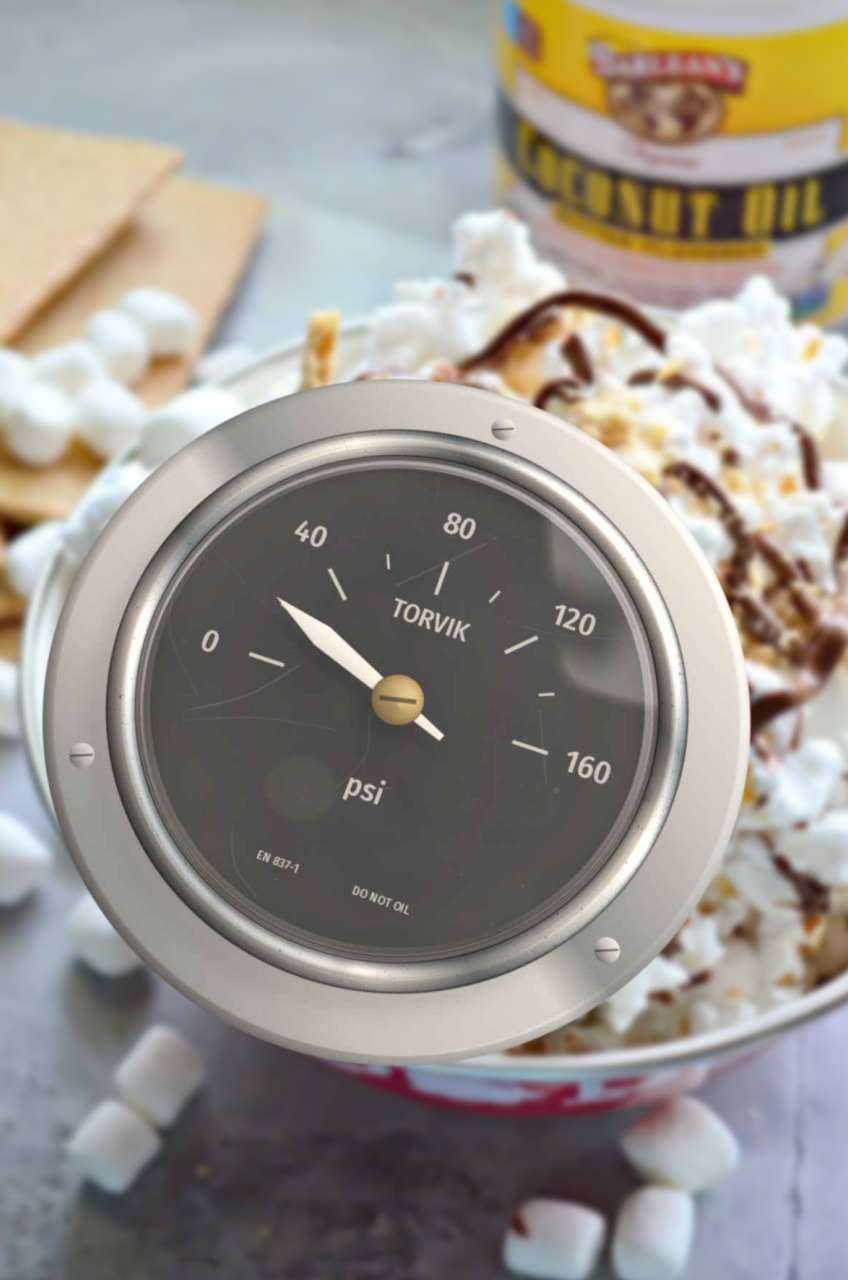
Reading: value=20 unit=psi
